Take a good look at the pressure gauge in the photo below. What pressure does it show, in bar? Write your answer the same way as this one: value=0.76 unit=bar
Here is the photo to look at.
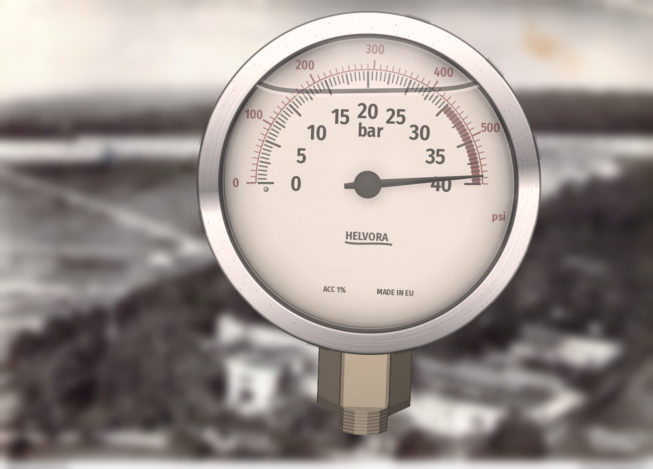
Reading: value=39 unit=bar
